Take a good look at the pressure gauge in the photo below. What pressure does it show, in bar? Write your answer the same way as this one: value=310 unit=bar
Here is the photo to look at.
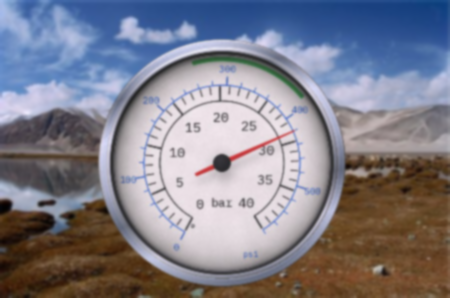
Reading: value=29 unit=bar
